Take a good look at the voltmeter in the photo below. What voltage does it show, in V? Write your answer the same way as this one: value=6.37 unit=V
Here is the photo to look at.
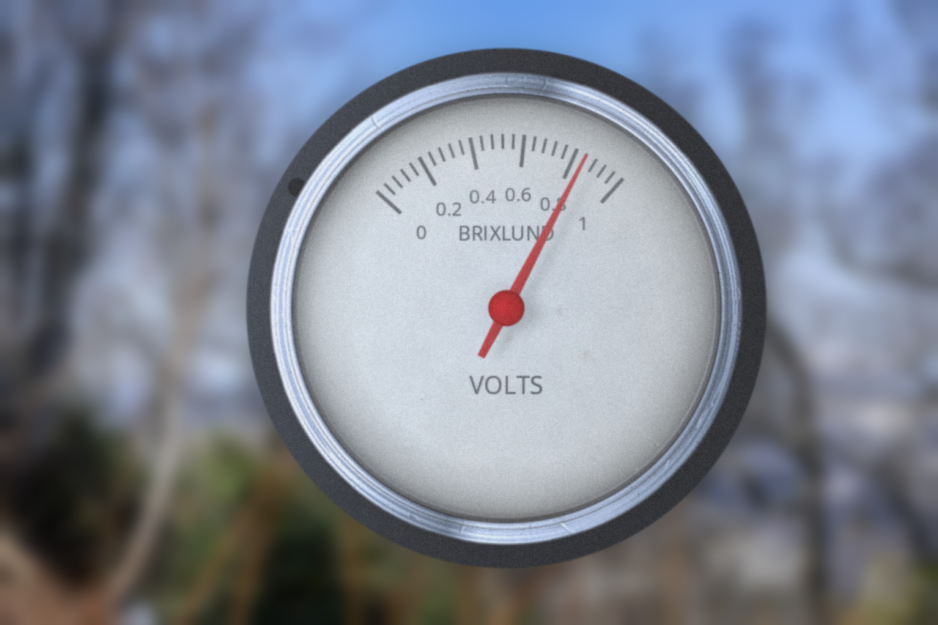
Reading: value=0.84 unit=V
